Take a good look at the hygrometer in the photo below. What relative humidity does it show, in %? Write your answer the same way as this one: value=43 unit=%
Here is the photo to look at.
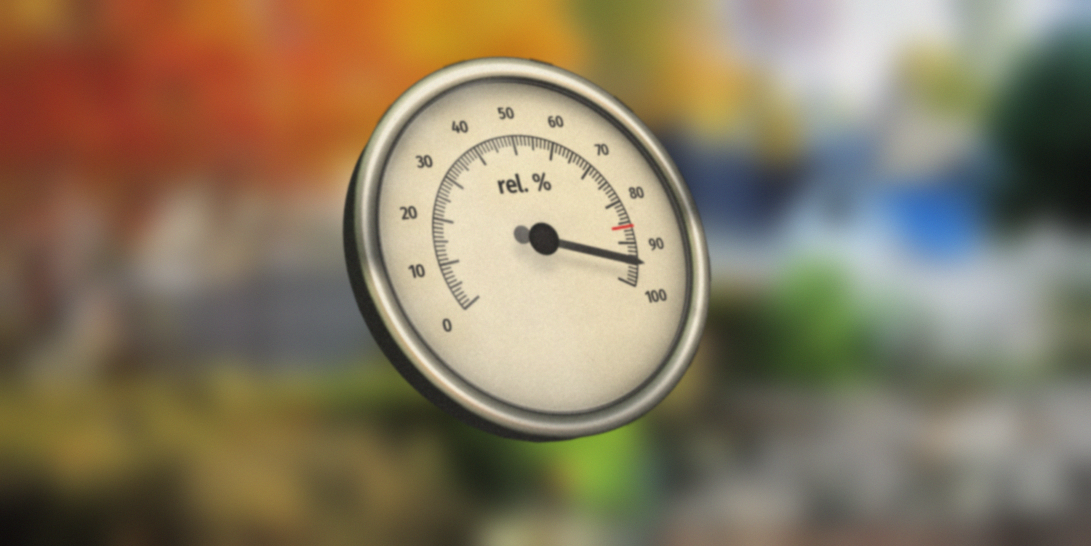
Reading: value=95 unit=%
